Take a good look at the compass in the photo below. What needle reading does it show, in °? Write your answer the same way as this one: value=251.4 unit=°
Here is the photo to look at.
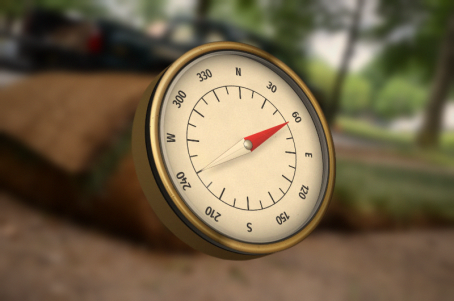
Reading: value=60 unit=°
